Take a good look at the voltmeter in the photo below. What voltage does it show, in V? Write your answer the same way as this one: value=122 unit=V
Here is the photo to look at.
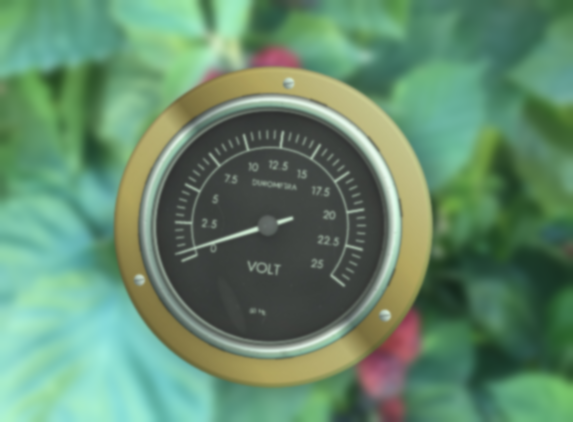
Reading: value=0.5 unit=V
